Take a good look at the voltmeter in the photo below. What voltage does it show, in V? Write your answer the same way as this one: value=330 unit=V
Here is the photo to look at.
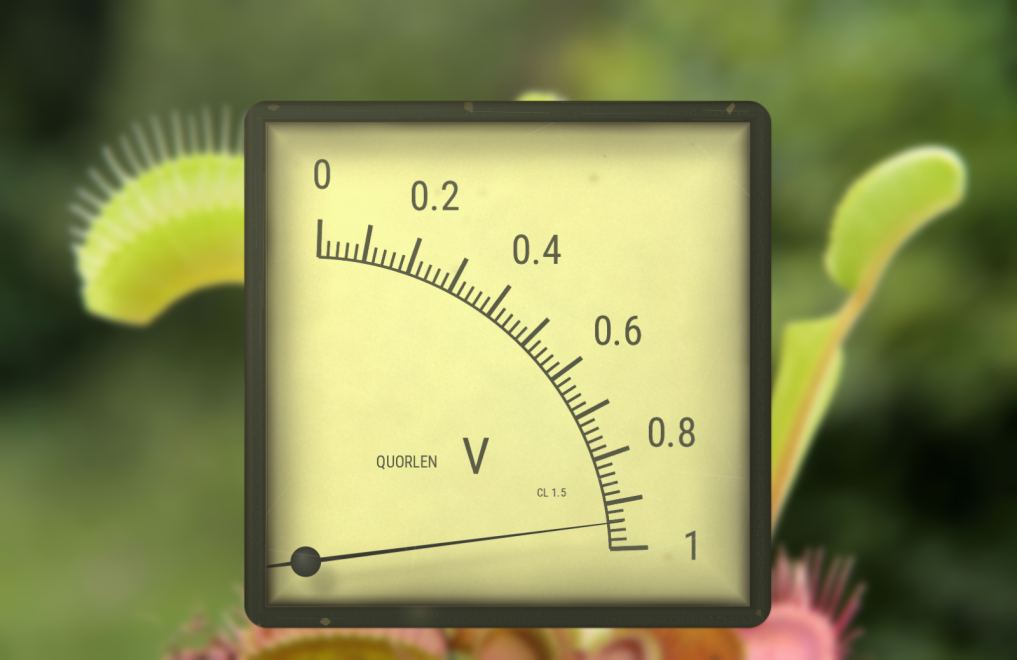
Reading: value=0.94 unit=V
